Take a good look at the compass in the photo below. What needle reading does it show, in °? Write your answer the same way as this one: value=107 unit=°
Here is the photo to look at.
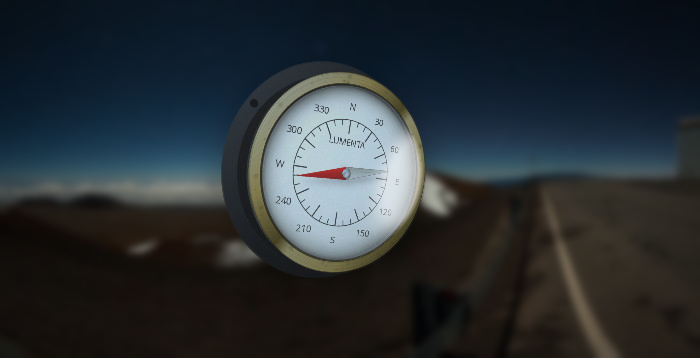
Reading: value=260 unit=°
